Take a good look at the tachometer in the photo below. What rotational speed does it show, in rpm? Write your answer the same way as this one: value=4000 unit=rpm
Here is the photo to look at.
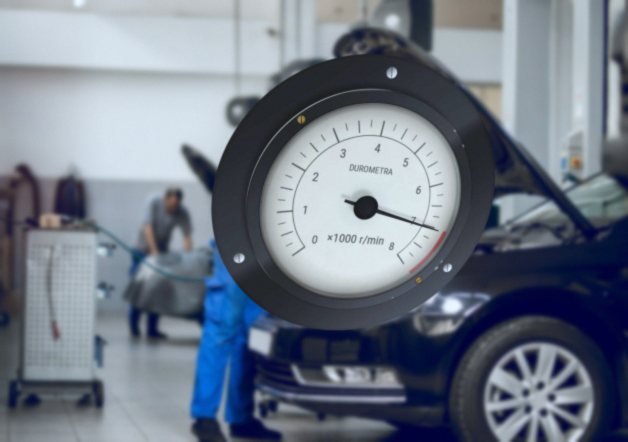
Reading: value=7000 unit=rpm
